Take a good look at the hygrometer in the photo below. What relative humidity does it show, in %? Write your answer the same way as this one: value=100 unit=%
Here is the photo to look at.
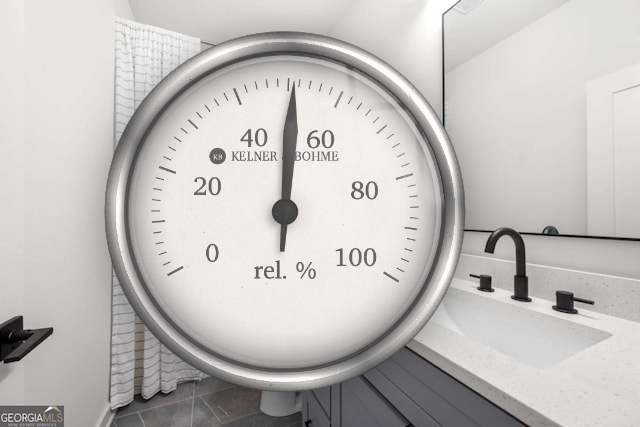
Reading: value=51 unit=%
